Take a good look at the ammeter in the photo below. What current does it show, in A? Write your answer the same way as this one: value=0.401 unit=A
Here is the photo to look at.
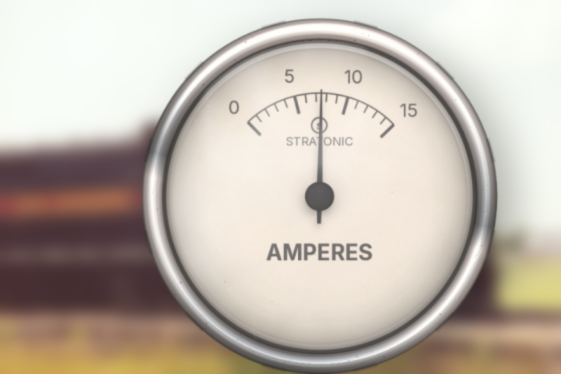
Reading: value=7.5 unit=A
